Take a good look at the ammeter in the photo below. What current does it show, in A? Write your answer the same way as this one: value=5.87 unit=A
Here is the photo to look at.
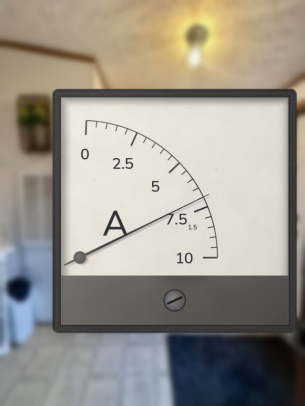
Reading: value=7 unit=A
